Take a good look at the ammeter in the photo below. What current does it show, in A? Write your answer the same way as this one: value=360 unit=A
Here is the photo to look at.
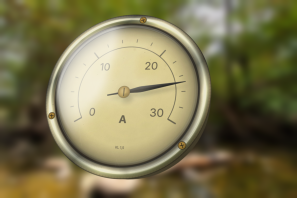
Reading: value=25 unit=A
